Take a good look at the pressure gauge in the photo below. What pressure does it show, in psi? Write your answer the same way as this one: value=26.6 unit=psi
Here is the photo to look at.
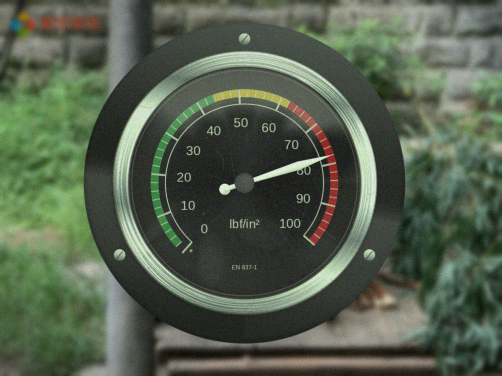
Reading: value=78 unit=psi
